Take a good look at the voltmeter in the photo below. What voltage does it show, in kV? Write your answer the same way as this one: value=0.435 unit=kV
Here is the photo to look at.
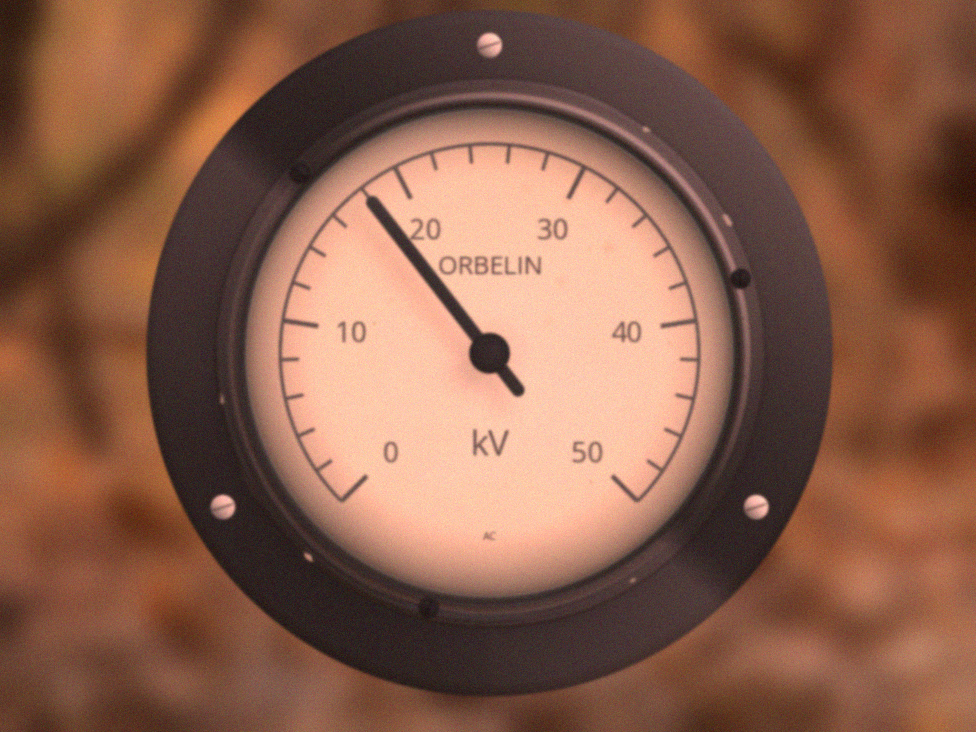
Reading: value=18 unit=kV
